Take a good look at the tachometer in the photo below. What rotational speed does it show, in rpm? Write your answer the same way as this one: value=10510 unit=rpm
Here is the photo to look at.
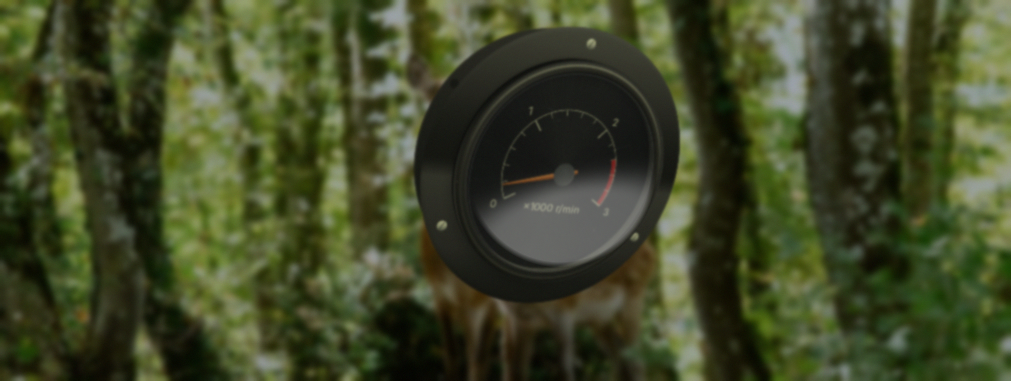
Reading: value=200 unit=rpm
